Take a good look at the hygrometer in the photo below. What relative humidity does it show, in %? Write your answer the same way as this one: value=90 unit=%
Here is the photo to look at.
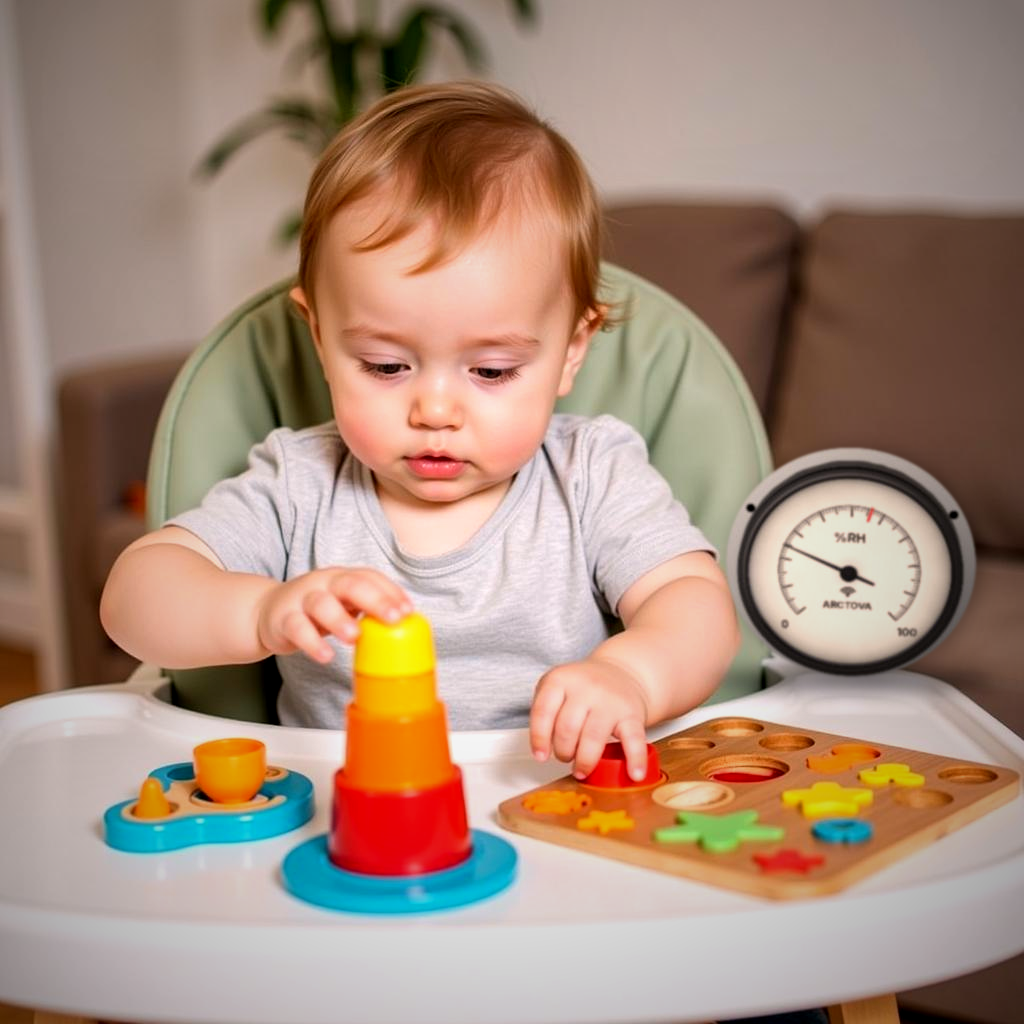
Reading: value=25 unit=%
